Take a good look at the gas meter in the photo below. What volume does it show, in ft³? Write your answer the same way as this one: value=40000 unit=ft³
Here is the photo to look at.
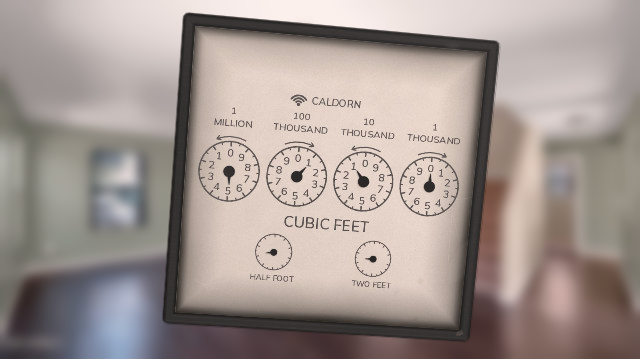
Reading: value=511000 unit=ft³
